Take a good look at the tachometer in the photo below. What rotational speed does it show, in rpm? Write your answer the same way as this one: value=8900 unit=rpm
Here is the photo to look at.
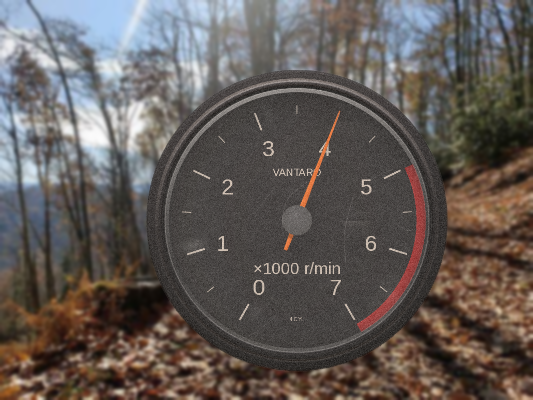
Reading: value=4000 unit=rpm
